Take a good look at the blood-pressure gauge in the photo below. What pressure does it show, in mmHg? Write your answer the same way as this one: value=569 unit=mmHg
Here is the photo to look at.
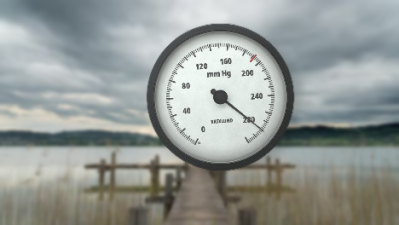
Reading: value=280 unit=mmHg
